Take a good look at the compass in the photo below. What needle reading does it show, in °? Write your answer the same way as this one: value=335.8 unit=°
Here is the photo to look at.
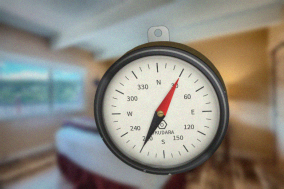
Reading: value=30 unit=°
